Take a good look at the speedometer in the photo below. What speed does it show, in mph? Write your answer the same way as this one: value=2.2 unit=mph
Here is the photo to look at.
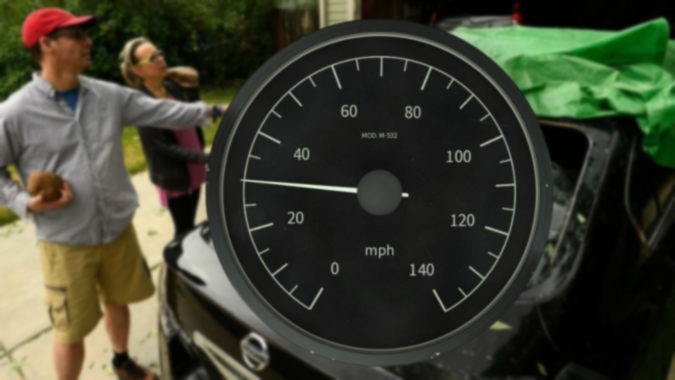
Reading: value=30 unit=mph
